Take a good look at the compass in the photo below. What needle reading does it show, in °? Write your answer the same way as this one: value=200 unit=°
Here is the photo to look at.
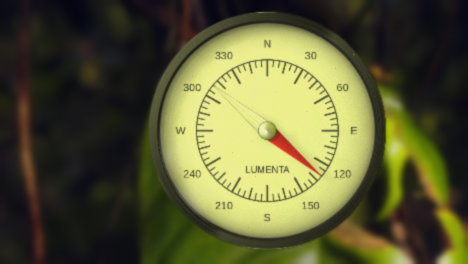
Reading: value=130 unit=°
